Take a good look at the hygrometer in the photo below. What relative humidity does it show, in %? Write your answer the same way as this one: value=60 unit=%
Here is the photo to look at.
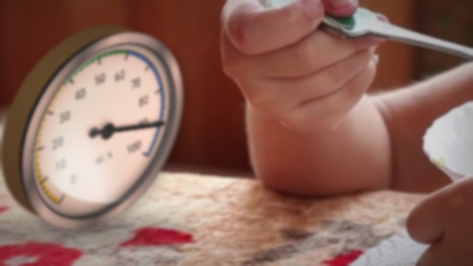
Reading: value=90 unit=%
